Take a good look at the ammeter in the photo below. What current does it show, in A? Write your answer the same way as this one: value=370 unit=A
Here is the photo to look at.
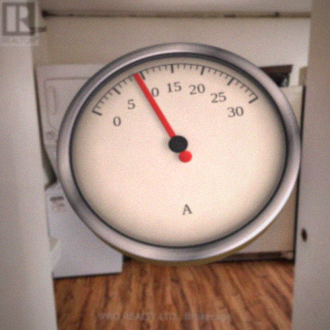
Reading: value=9 unit=A
